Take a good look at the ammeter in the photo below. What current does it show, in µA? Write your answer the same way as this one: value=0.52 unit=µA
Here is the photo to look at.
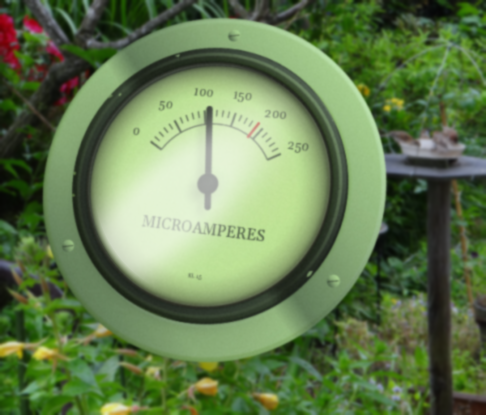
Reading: value=110 unit=µA
